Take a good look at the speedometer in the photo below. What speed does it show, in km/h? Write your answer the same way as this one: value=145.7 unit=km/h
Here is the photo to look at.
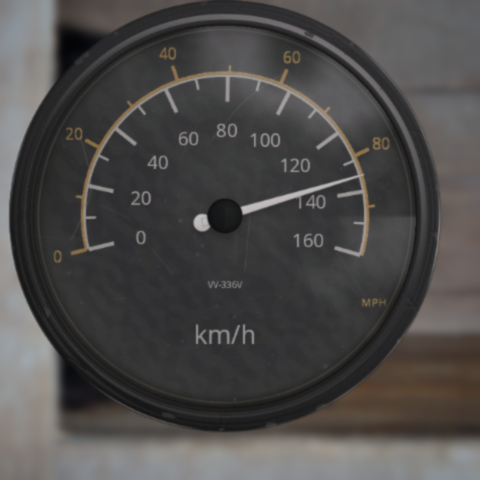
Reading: value=135 unit=km/h
